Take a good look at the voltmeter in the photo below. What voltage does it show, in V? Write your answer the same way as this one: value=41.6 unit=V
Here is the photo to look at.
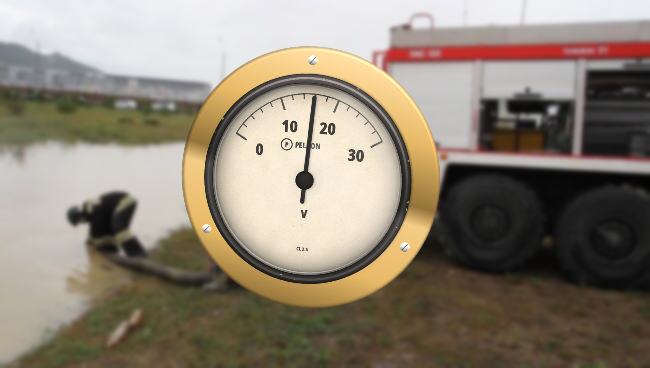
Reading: value=16 unit=V
